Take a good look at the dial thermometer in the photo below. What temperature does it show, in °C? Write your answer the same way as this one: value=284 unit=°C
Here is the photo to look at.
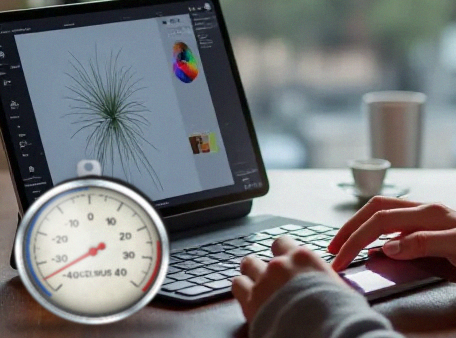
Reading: value=-35 unit=°C
